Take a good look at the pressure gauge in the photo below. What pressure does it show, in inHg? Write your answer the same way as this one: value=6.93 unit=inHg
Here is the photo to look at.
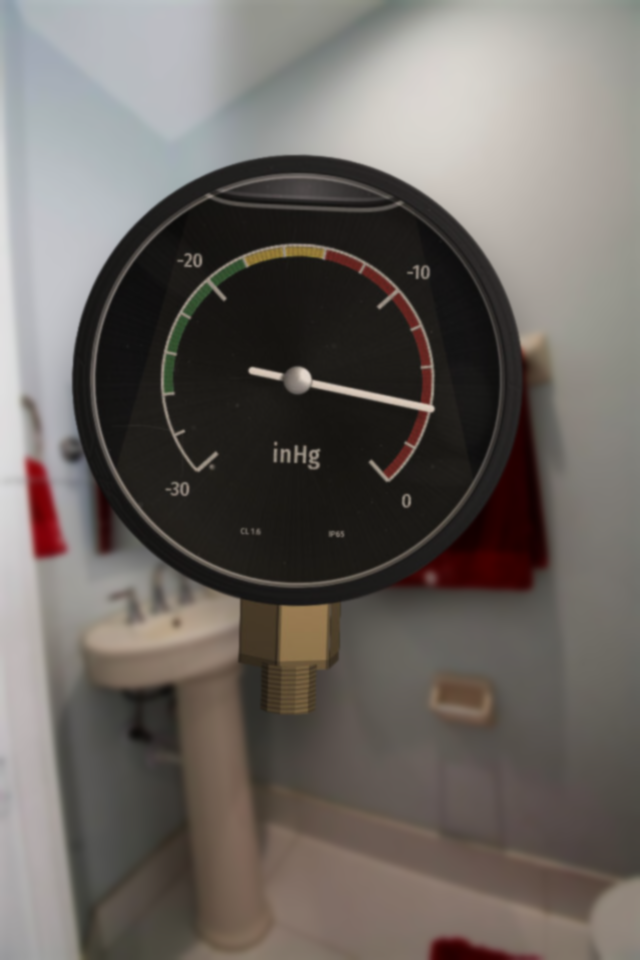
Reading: value=-4 unit=inHg
